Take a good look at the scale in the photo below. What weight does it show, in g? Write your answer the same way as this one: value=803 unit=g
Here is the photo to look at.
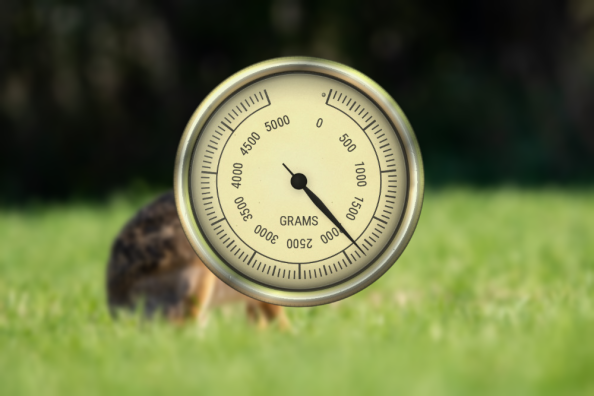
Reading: value=1850 unit=g
